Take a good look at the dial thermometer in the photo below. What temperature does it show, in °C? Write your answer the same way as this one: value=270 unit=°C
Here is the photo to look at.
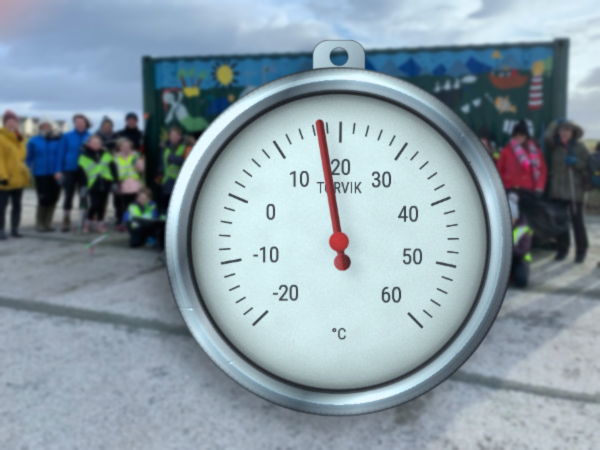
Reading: value=17 unit=°C
